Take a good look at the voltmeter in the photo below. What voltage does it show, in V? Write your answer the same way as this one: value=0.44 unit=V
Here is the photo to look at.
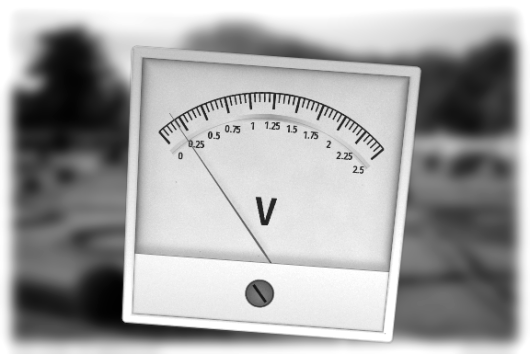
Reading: value=0.2 unit=V
